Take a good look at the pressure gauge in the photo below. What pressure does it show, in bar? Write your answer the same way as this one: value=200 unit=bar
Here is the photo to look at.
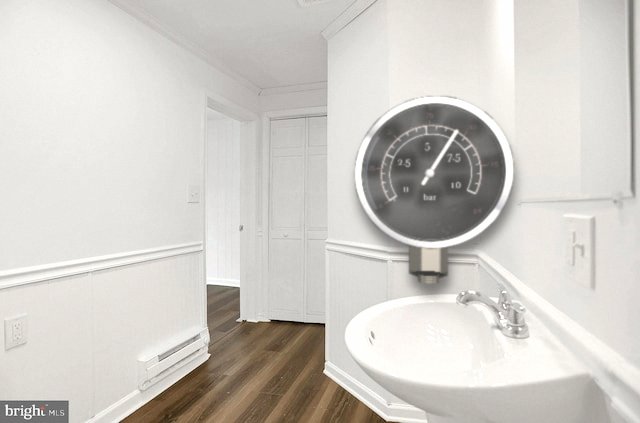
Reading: value=6.5 unit=bar
